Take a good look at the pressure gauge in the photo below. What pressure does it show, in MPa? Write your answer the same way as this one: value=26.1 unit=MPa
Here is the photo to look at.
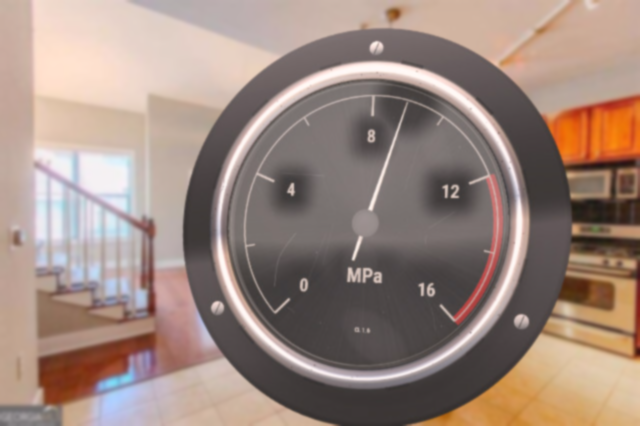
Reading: value=9 unit=MPa
